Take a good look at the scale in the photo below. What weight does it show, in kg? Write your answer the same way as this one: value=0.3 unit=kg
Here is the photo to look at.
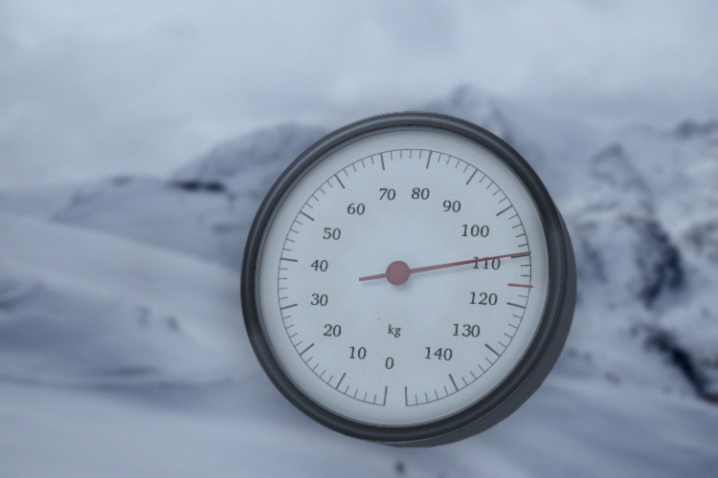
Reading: value=110 unit=kg
